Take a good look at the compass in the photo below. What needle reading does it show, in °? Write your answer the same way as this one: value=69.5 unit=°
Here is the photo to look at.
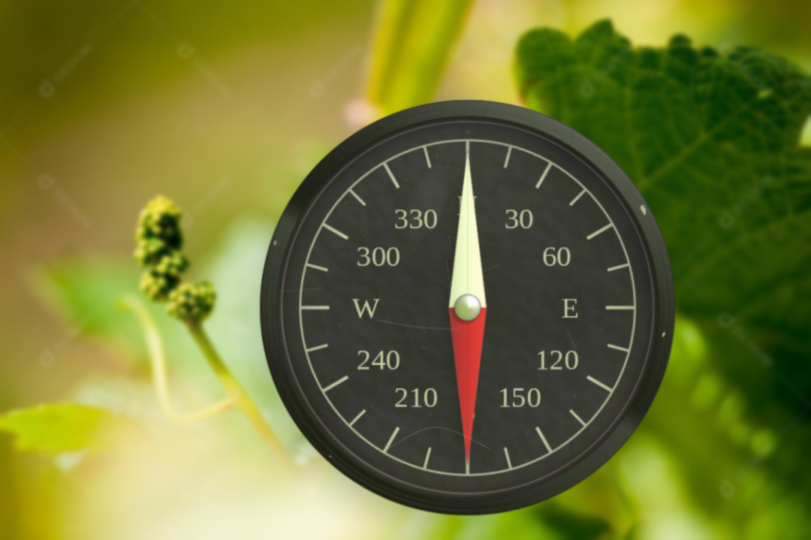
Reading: value=180 unit=°
